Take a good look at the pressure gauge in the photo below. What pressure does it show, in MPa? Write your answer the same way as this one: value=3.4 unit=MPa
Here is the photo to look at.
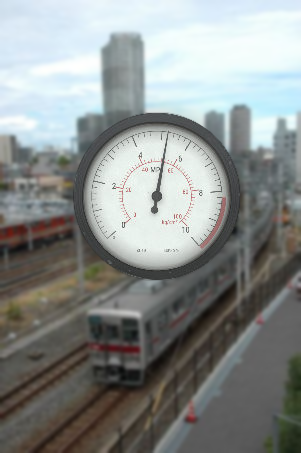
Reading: value=5.2 unit=MPa
